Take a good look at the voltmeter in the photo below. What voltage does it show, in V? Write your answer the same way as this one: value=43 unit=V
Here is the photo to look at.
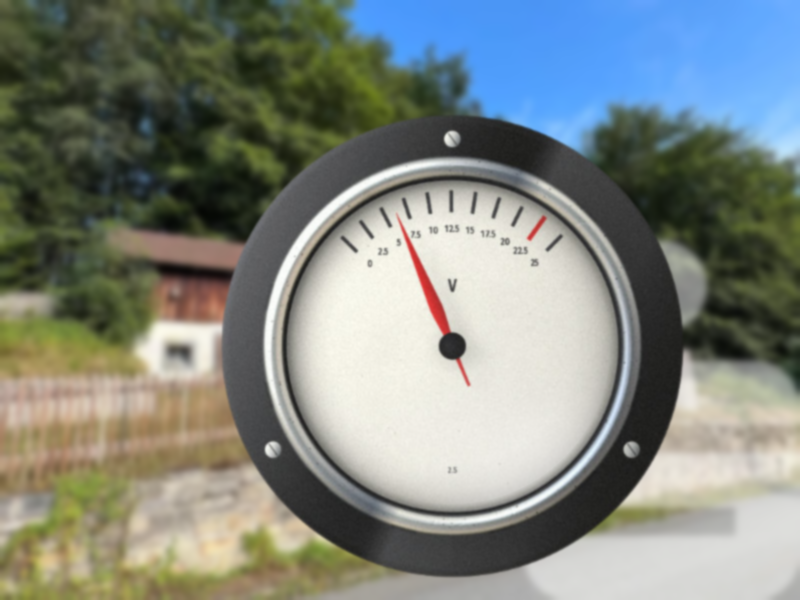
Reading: value=6.25 unit=V
